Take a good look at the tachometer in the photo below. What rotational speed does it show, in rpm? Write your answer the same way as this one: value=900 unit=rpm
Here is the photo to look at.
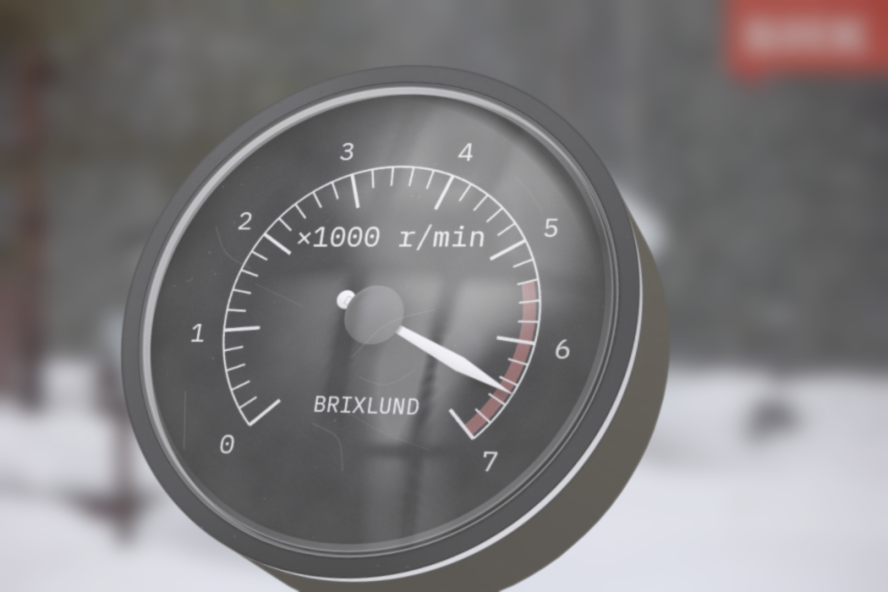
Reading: value=6500 unit=rpm
